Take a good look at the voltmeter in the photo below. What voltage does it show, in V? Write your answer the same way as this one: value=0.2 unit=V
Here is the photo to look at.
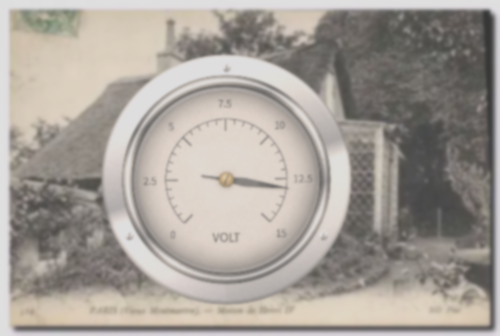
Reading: value=13 unit=V
